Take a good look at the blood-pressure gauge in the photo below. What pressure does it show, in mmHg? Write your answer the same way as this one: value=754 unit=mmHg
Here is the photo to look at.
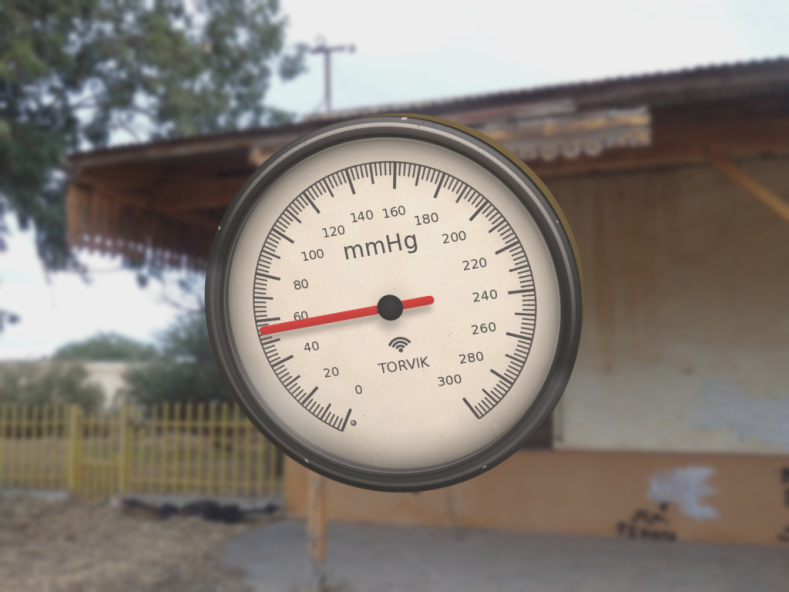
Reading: value=56 unit=mmHg
